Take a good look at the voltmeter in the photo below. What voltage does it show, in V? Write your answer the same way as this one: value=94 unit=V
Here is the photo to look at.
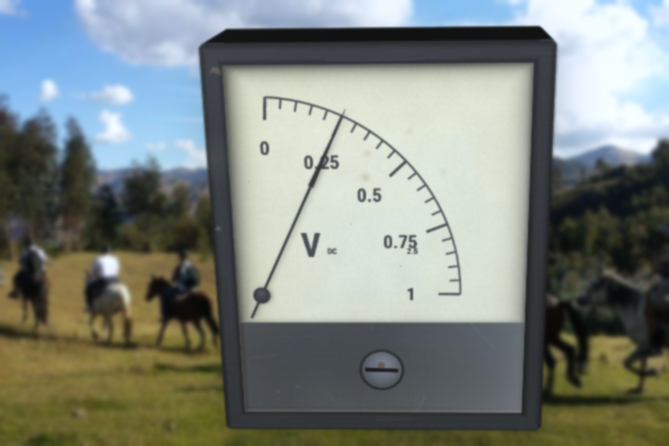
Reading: value=0.25 unit=V
